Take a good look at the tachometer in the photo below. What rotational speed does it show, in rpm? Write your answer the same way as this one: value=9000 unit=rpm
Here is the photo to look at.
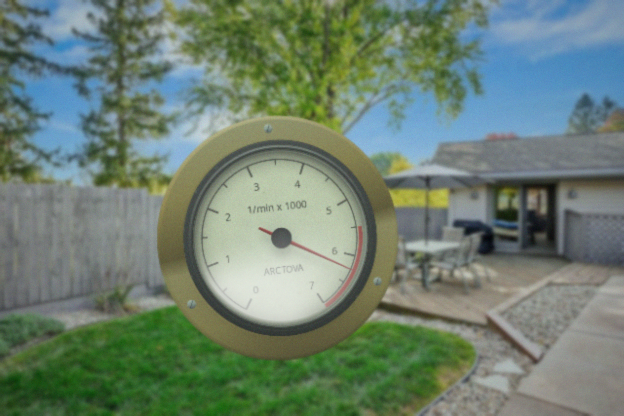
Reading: value=6250 unit=rpm
